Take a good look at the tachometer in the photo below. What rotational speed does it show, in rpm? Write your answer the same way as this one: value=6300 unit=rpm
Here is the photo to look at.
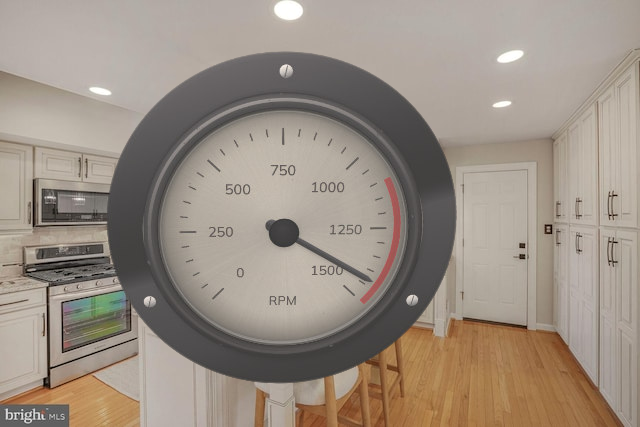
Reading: value=1425 unit=rpm
